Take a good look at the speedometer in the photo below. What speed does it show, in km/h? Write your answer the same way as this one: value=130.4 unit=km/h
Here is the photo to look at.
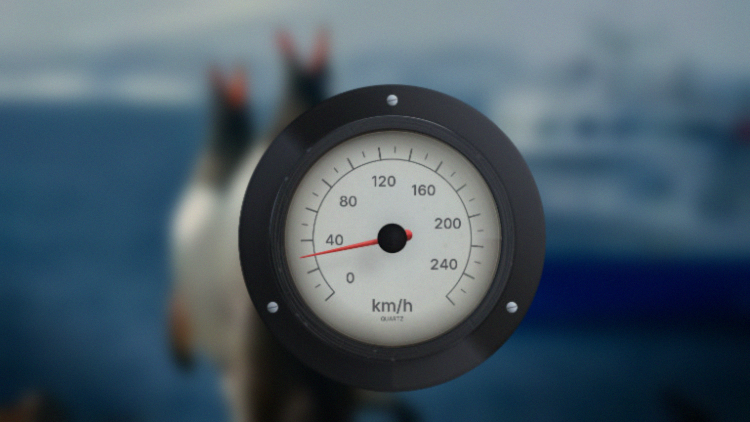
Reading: value=30 unit=km/h
